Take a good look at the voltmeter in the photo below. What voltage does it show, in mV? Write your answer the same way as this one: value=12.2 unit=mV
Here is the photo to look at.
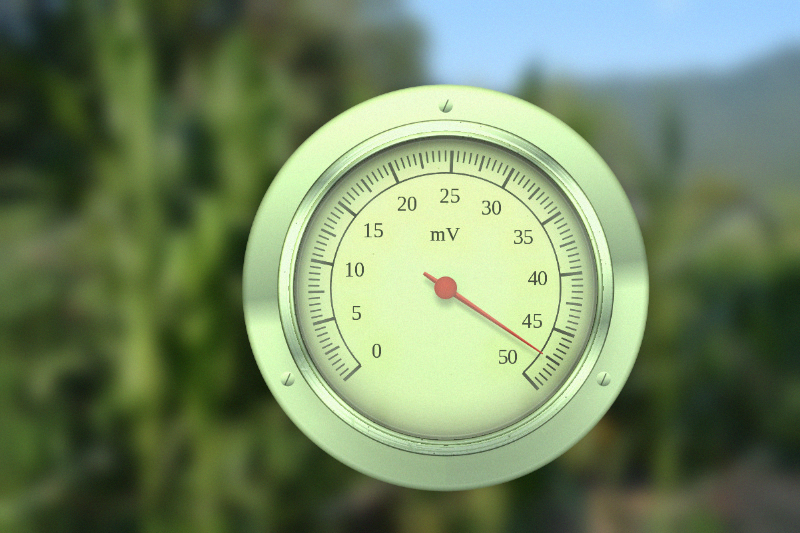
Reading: value=47.5 unit=mV
